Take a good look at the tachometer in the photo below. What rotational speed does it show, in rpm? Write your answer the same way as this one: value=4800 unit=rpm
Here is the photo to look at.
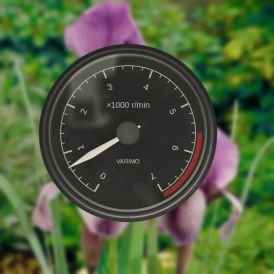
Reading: value=700 unit=rpm
